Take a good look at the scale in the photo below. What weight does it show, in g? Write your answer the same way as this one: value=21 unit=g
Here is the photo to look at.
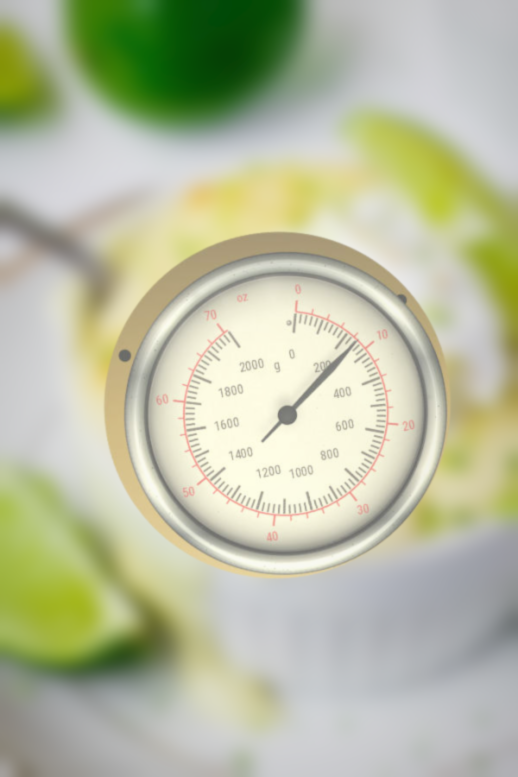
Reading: value=240 unit=g
